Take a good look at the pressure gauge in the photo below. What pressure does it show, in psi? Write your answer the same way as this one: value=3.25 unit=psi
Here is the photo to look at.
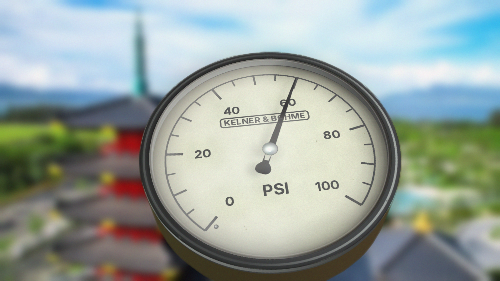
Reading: value=60 unit=psi
